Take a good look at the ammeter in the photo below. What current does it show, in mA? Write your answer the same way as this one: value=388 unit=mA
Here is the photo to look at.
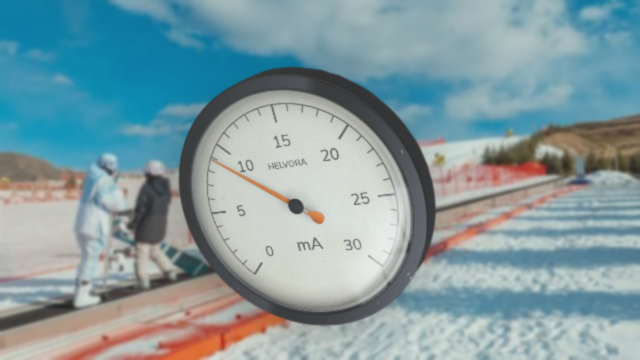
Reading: value=9 unit=mA
